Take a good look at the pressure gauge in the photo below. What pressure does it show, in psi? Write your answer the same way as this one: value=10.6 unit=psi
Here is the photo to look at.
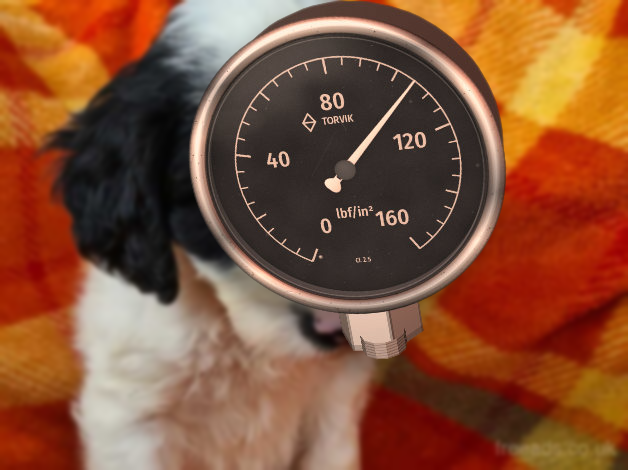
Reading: value=105 unit=psi
